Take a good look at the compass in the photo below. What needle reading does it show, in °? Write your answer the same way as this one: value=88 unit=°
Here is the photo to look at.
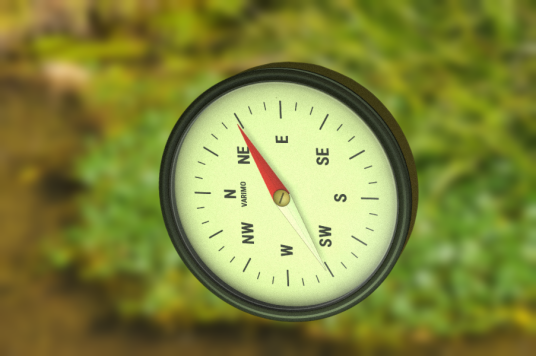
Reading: value=60 unit=°
